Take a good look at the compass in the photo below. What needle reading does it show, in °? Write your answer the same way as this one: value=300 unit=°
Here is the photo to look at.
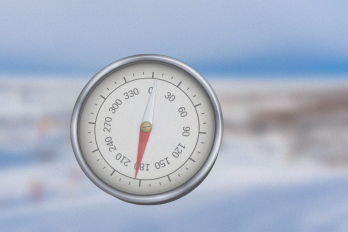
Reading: value=185 unit=°
